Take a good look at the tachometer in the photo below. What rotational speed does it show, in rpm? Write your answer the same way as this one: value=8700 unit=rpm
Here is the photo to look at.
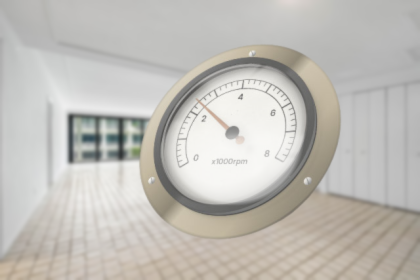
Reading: value=2400 unit=rpm
